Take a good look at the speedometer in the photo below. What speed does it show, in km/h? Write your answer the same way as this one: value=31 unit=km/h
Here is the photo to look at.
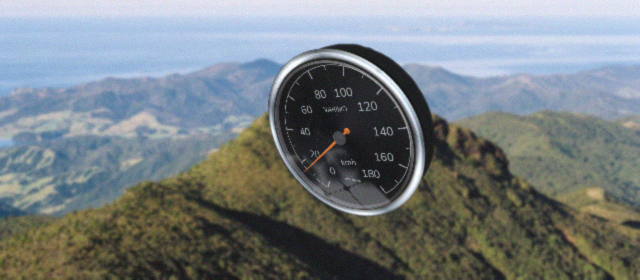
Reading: value=15 unit=km/h
